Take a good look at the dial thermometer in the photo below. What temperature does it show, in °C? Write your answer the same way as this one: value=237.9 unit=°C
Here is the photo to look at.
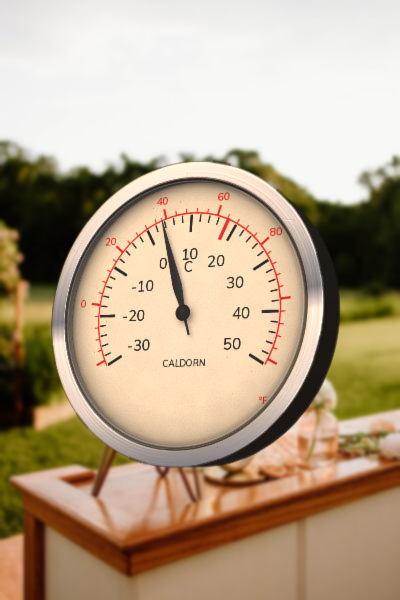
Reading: value=4 unit=°C
